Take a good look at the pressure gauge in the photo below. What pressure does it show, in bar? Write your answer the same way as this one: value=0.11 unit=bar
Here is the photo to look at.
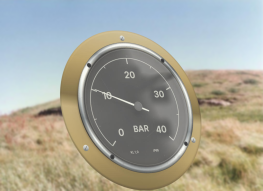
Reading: value=10 unit=bar
